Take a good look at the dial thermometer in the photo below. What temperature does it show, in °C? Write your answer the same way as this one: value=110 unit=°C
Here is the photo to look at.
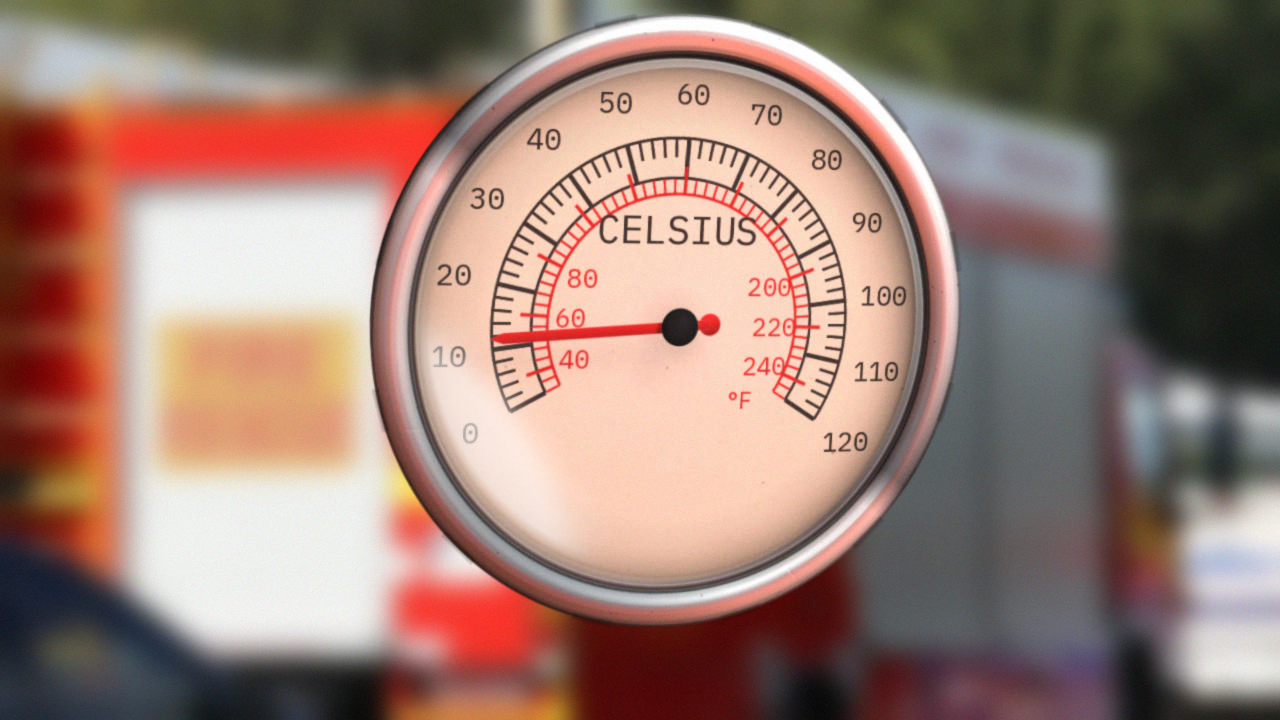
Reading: value=12 unit=°C
